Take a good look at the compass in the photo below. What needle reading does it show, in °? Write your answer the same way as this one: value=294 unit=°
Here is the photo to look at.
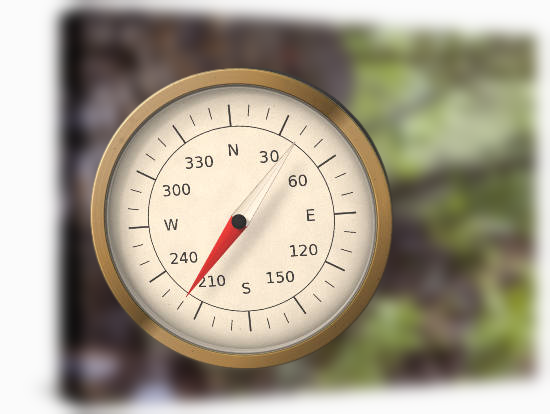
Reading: value=220 unit=°
